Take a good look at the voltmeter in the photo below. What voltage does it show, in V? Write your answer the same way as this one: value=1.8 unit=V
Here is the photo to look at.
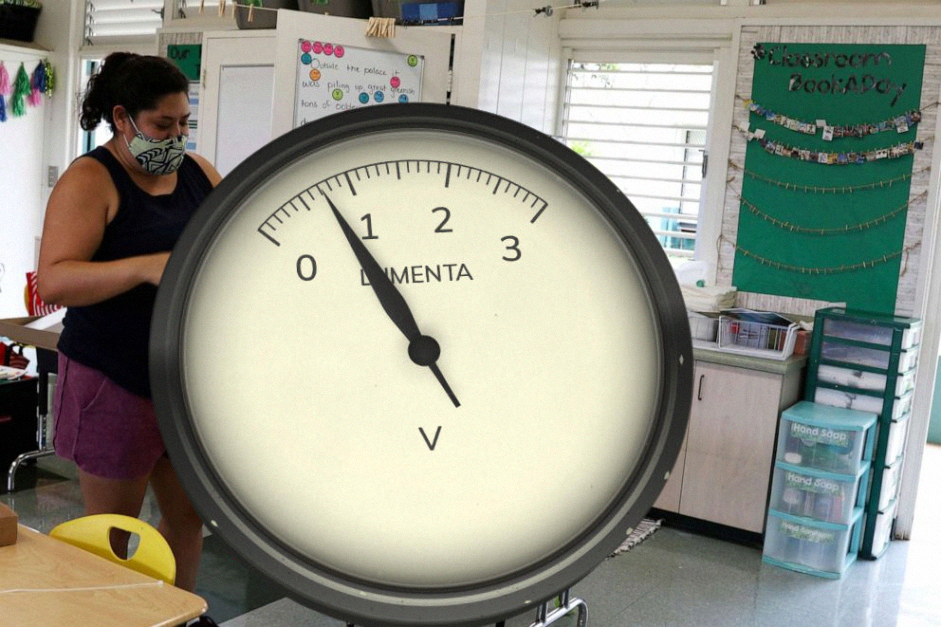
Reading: value=0.7 unit=V
